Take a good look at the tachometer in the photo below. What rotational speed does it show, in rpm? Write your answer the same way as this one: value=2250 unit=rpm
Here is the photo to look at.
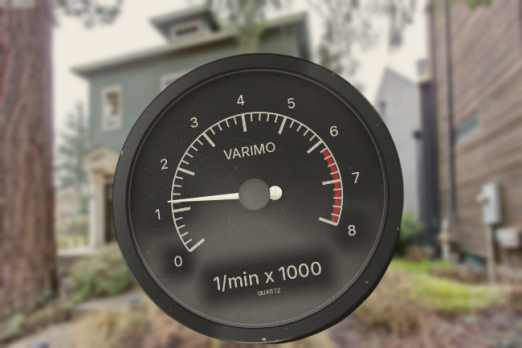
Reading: value=1200 unit=rpm
